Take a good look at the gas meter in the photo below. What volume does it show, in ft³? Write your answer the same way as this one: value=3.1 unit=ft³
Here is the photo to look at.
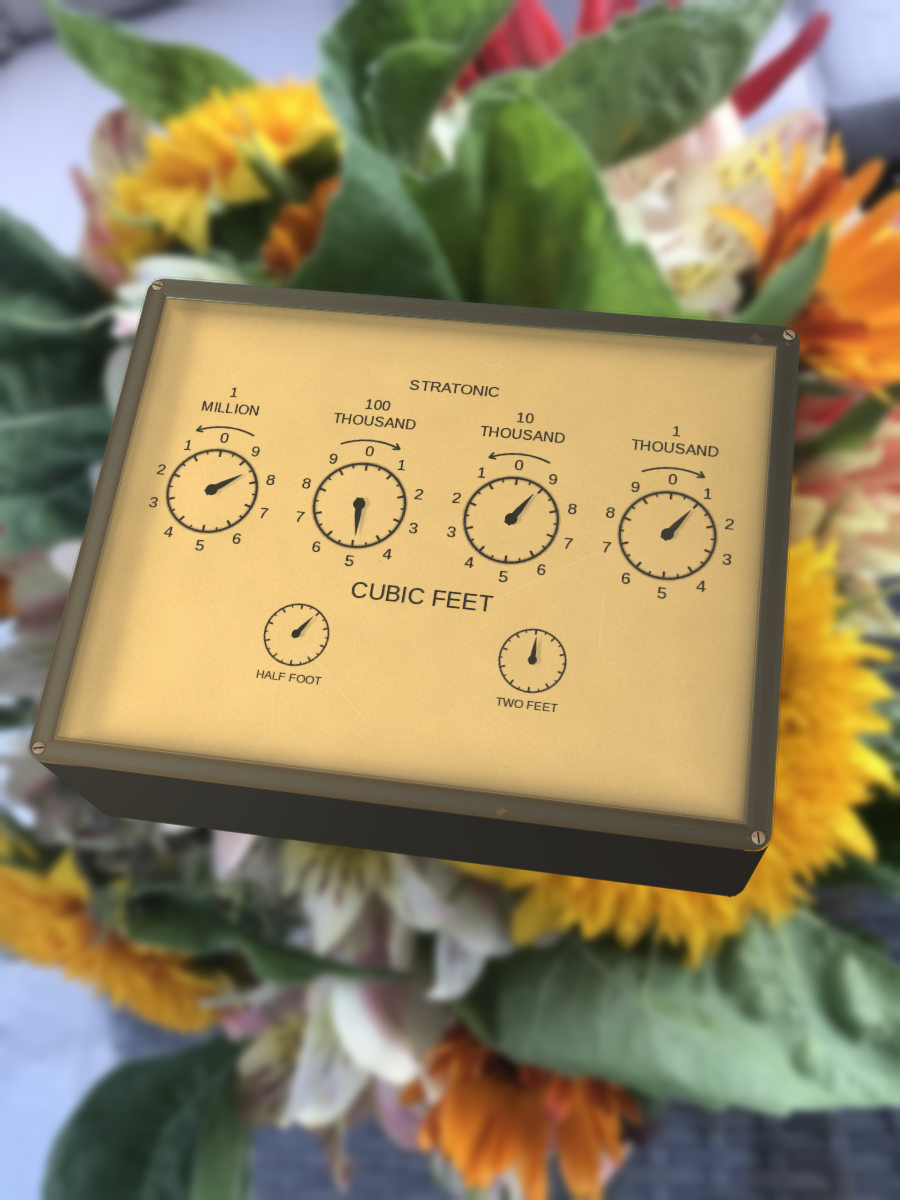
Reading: value=849100 unit=ft³
